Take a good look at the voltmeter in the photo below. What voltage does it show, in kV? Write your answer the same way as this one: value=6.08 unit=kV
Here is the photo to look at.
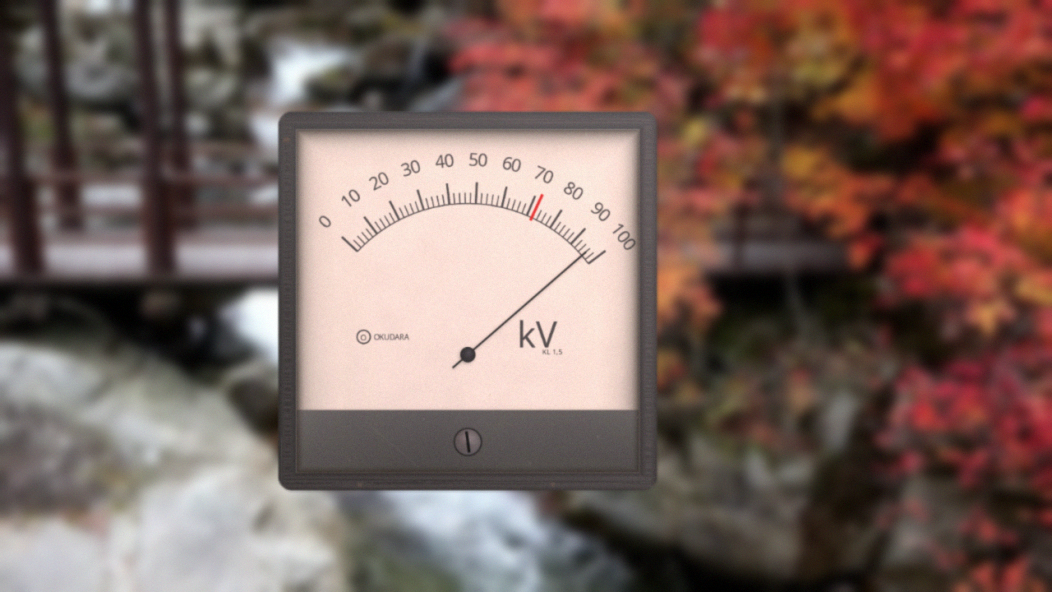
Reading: value=96 unit=kV
